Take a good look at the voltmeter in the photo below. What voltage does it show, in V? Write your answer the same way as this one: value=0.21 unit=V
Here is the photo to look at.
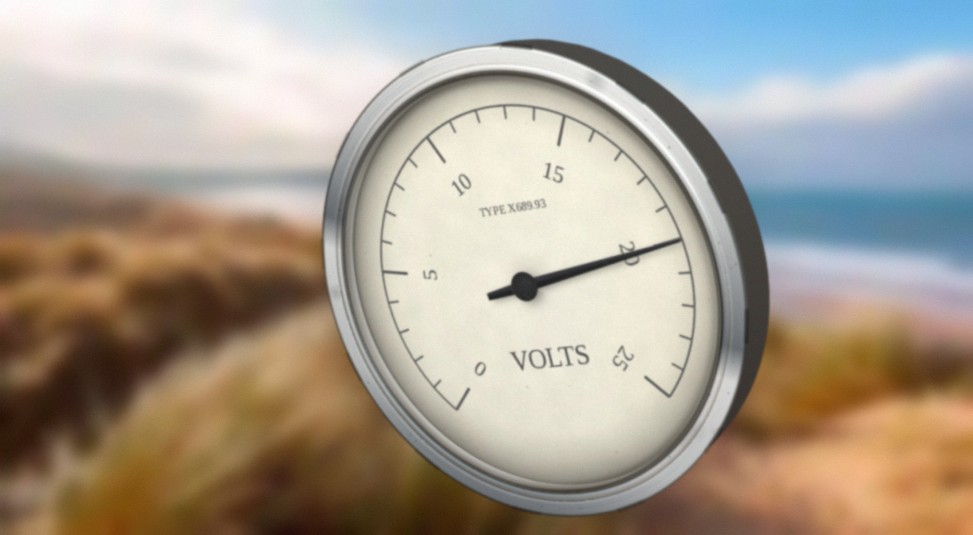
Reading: value=20 unit=V
